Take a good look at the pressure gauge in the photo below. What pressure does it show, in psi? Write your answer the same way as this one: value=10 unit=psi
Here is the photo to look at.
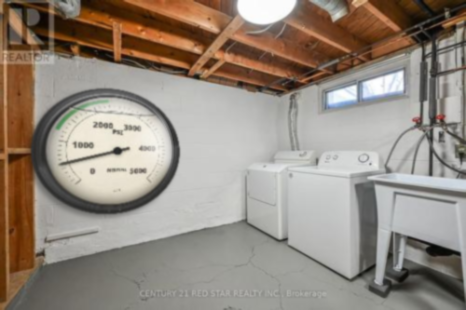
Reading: value=500 unit=psi
